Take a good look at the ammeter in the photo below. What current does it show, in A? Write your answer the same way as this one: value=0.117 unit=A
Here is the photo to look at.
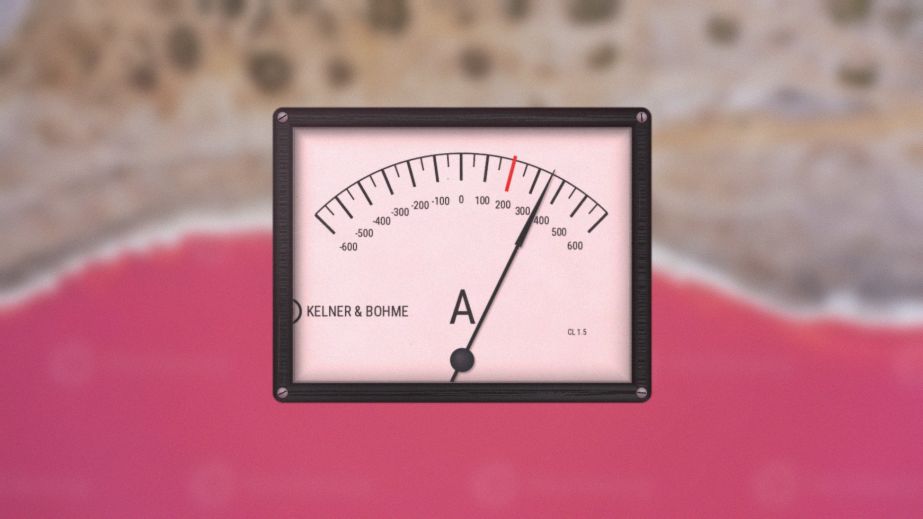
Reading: value=350 unit=A
